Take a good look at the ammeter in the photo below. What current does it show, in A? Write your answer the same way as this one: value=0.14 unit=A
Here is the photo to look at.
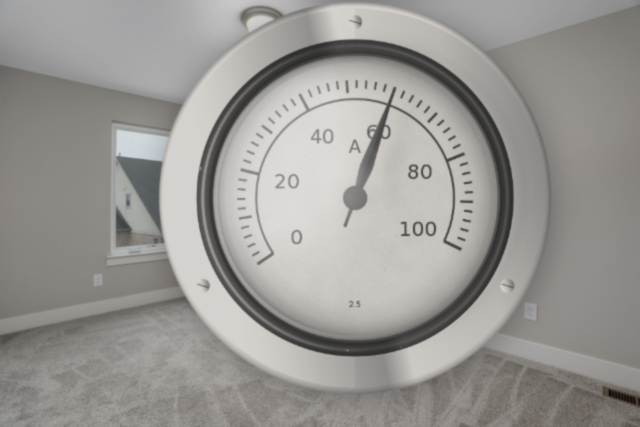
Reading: value=60 unit=A
